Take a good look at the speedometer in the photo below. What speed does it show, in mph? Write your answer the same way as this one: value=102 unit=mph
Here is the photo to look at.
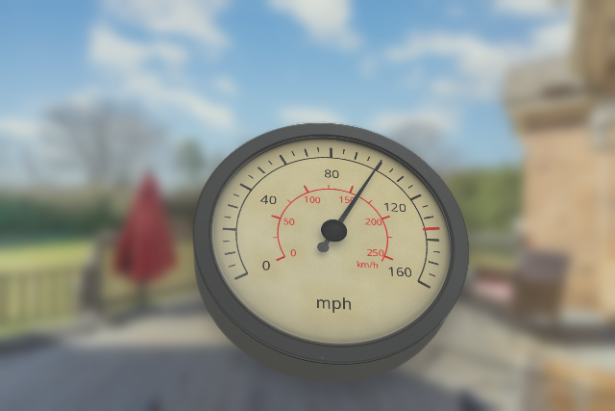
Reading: value=100 unit=mph
